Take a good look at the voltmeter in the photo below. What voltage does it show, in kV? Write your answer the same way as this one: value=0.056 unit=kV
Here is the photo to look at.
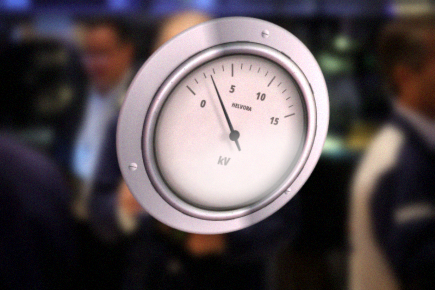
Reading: value=2.5 unit=kV
